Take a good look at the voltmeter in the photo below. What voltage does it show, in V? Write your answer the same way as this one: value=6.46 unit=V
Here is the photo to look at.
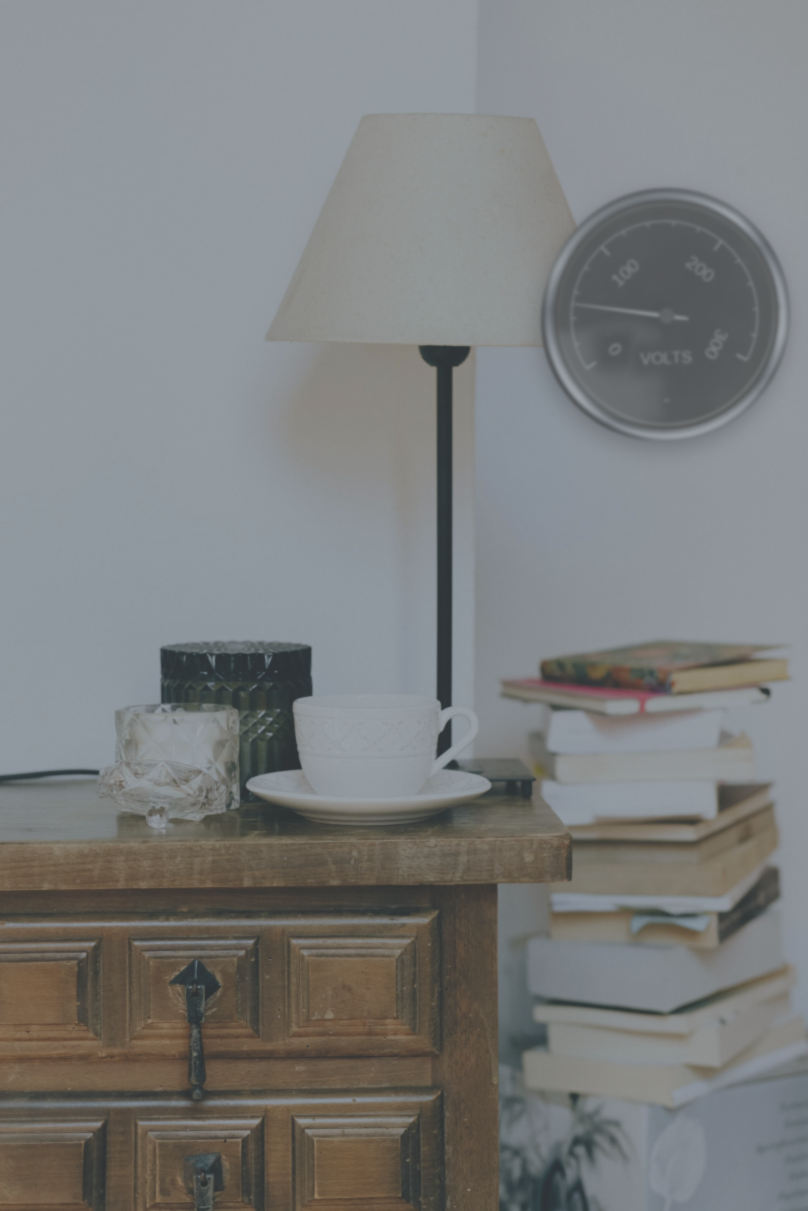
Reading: value=50 unit=V
